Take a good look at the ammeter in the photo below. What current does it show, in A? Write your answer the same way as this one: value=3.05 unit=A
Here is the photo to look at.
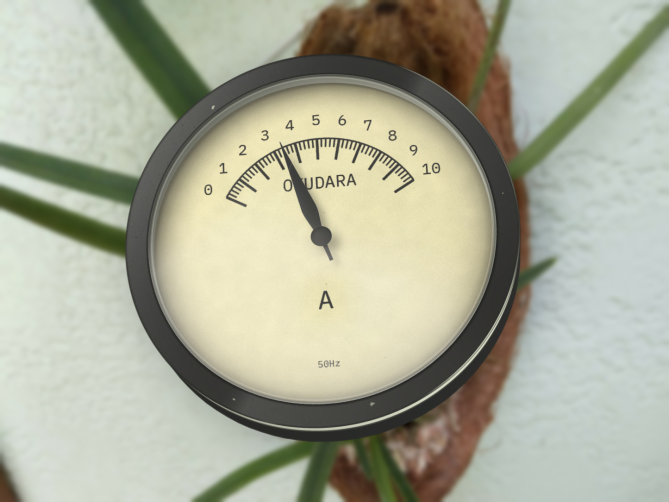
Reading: value=3.4 unit=A
